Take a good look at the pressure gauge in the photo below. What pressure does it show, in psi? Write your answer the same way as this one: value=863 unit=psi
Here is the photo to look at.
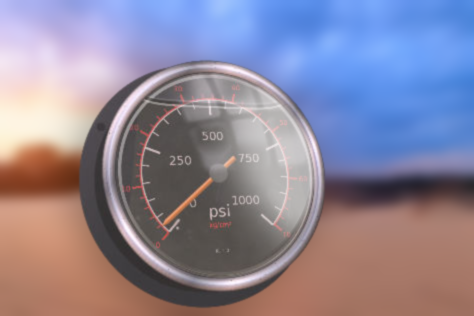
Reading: value=25 unit=psi
